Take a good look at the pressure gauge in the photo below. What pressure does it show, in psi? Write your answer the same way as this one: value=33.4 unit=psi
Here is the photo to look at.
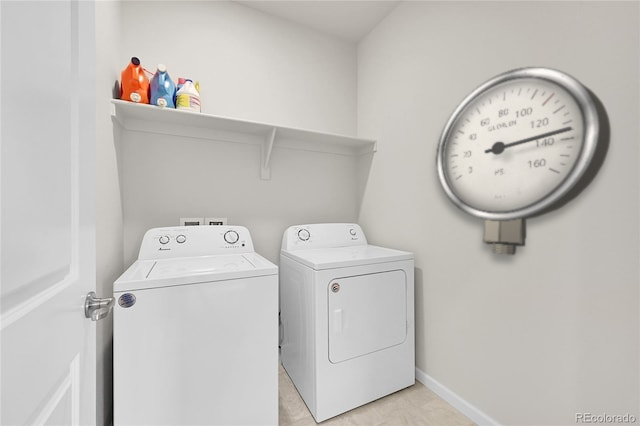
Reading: value=135 unit=psi
